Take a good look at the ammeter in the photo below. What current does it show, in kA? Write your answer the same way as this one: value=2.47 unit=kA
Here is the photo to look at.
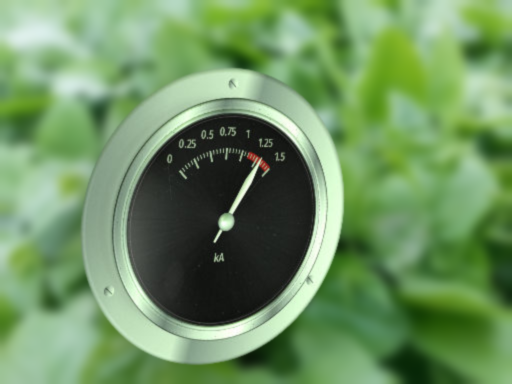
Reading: value=1.25 unit=kA
